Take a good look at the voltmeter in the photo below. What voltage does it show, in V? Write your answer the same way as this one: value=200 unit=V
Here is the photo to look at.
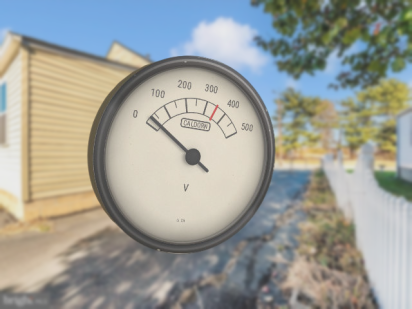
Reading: value=25 unit=V
